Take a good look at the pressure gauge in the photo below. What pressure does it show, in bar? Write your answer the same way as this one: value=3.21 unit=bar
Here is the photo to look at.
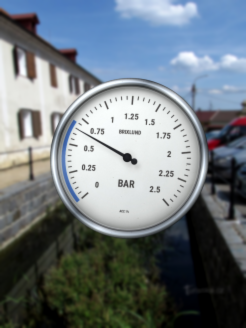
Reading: value=0.65 unit=bar
